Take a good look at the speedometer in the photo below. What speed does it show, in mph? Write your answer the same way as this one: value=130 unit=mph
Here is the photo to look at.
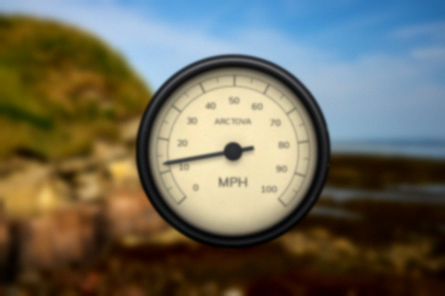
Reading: value=12.5 unit=mph
